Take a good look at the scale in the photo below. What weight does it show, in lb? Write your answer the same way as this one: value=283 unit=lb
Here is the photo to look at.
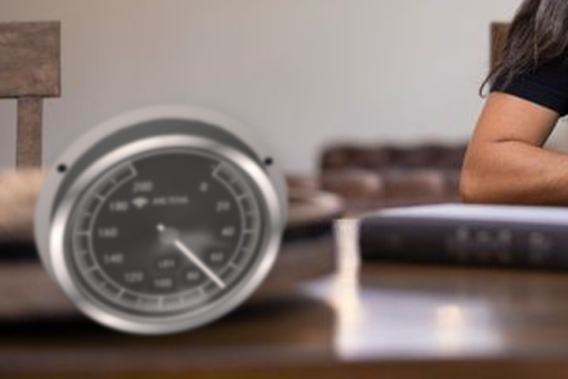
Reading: value=70 unit=lb
